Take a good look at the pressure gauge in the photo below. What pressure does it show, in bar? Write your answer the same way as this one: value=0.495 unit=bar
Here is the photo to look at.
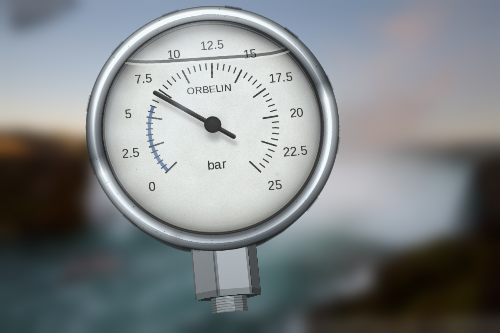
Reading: value=7 unit=bar
